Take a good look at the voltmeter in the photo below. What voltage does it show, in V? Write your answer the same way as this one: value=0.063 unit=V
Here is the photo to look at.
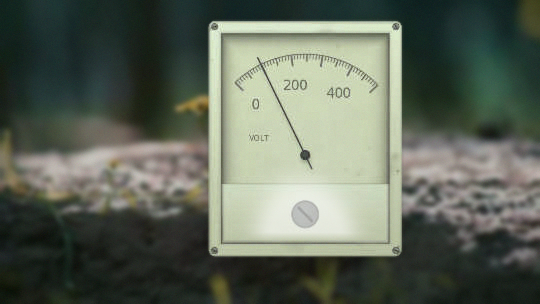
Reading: value=100 unit=V
